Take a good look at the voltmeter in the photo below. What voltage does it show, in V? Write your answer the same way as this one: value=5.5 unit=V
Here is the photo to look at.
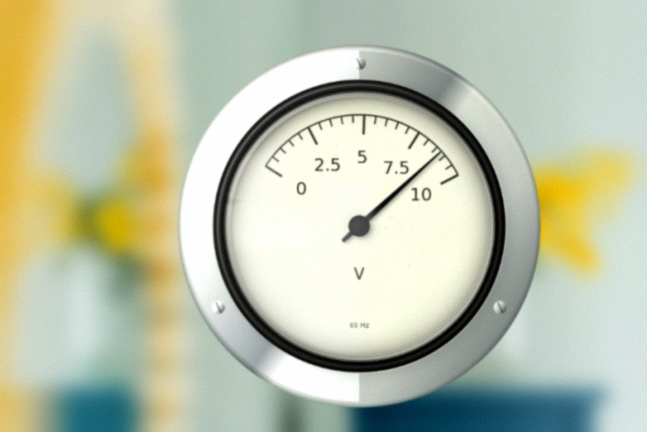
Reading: value=8.75 unit=V
